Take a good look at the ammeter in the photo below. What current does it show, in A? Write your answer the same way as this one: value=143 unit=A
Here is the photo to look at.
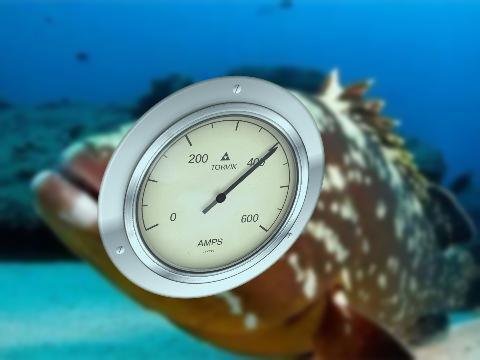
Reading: value=400 unit=A
